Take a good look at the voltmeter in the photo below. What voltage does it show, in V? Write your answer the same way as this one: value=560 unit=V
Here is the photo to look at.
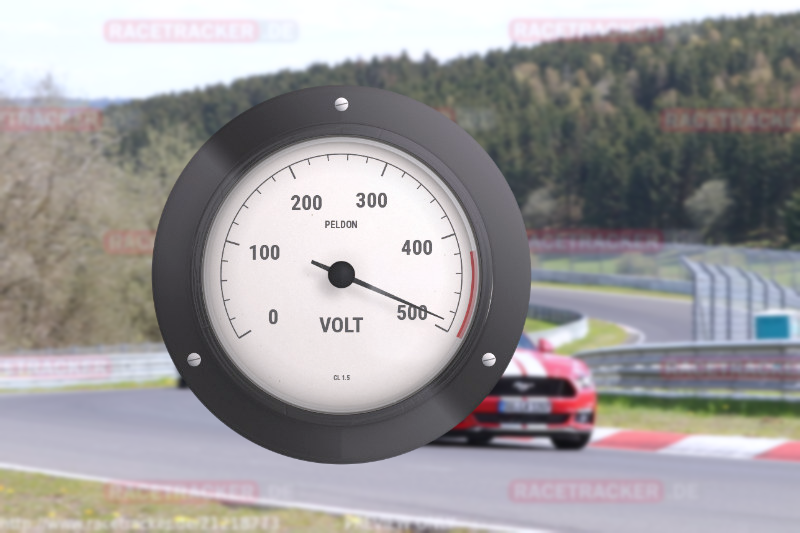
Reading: value=490 unit=V
